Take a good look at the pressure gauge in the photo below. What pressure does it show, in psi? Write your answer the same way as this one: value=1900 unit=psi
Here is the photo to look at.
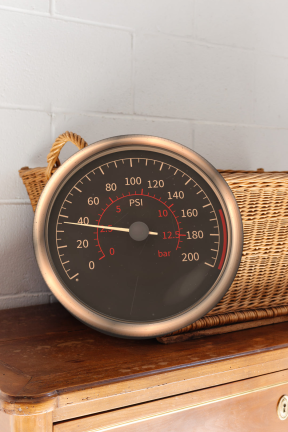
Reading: value=35 unit=psi
